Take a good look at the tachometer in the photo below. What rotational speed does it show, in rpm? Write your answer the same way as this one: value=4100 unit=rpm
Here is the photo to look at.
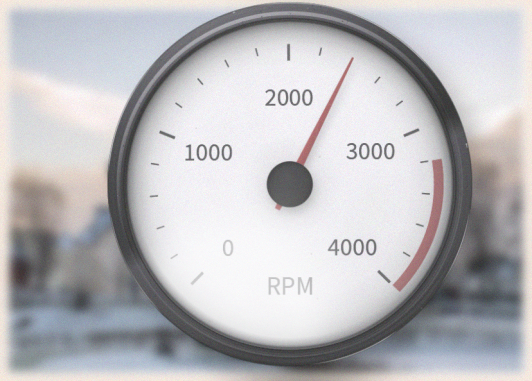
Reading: value=2400 unit=rpm
